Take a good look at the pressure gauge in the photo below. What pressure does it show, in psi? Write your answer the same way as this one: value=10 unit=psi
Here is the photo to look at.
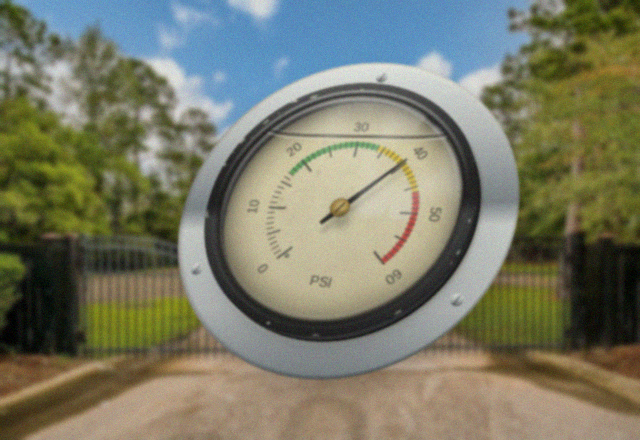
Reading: value=40 unit=psi
